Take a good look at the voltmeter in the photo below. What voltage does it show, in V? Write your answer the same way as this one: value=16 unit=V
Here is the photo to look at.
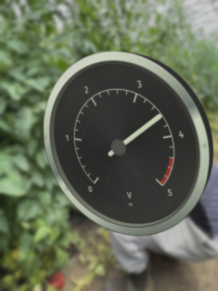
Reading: value=3.6 unit=V
